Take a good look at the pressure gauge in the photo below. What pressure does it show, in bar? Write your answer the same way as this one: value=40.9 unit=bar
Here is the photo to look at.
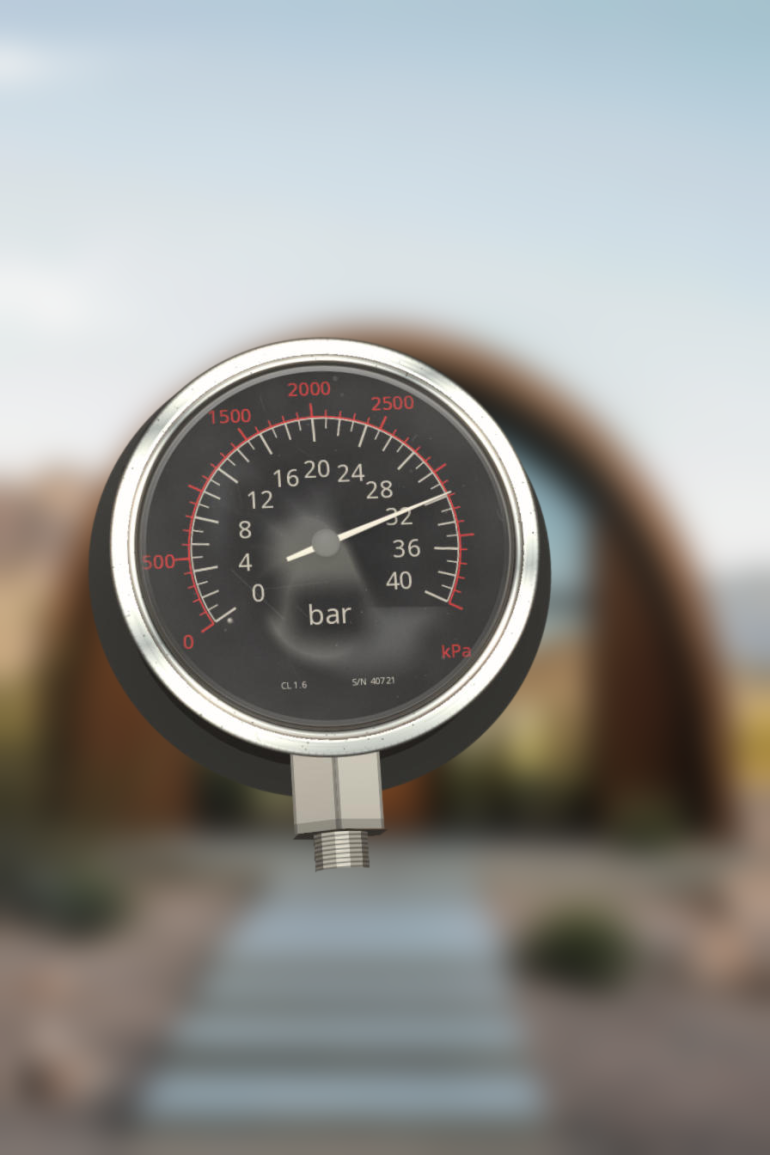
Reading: value=32 unit=bar
